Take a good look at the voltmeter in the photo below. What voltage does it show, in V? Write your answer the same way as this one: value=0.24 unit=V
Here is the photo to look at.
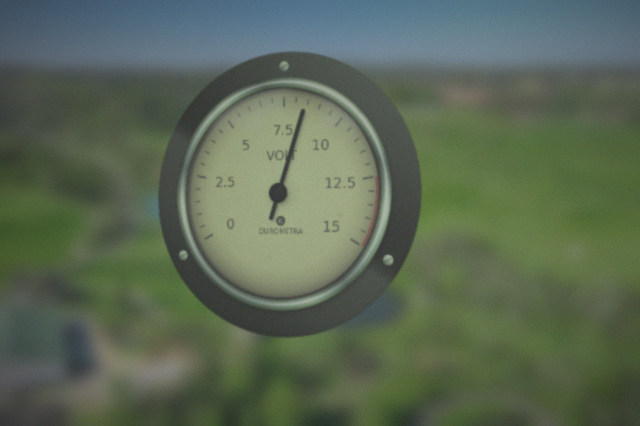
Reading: value=8.5 unit=V
